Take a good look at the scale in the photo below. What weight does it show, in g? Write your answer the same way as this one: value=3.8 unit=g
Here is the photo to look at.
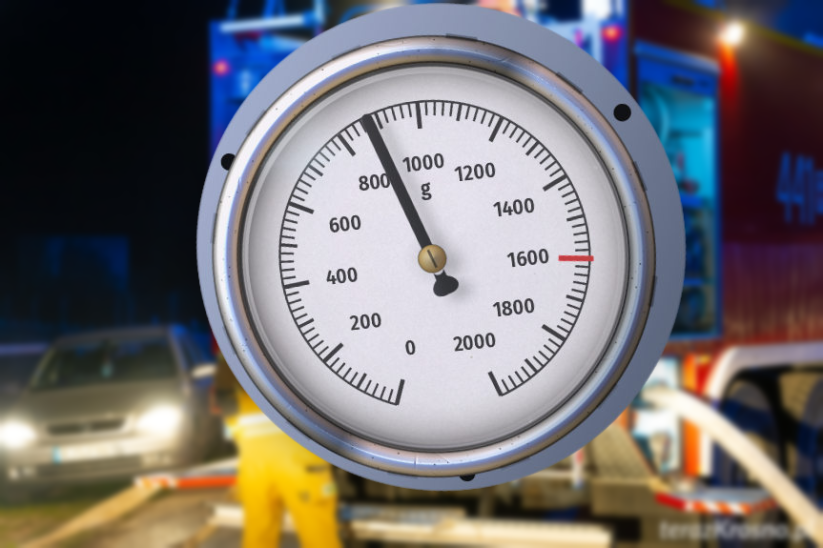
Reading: value=880 unit=g
